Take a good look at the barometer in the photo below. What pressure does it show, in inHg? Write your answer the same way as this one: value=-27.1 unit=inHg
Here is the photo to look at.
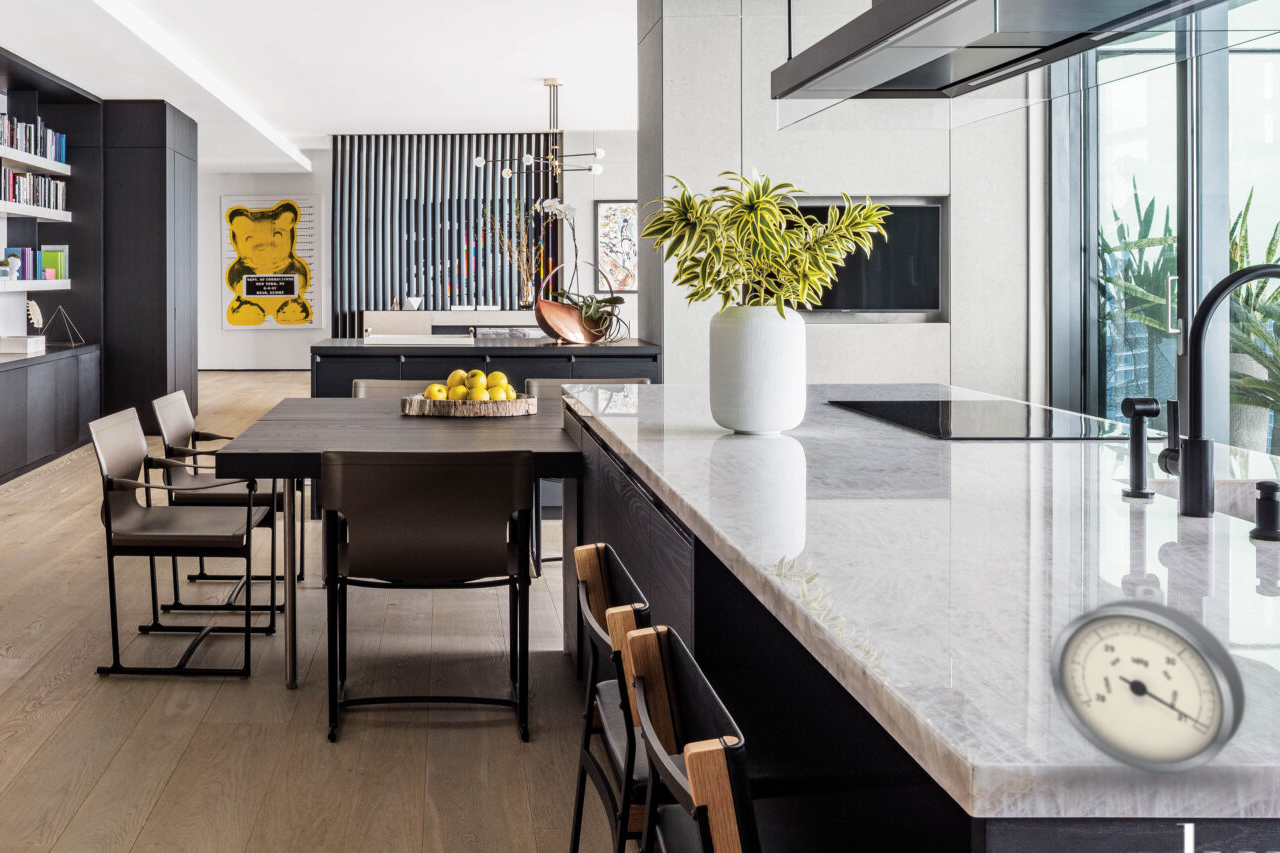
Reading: value=30.9 unit=inHg
